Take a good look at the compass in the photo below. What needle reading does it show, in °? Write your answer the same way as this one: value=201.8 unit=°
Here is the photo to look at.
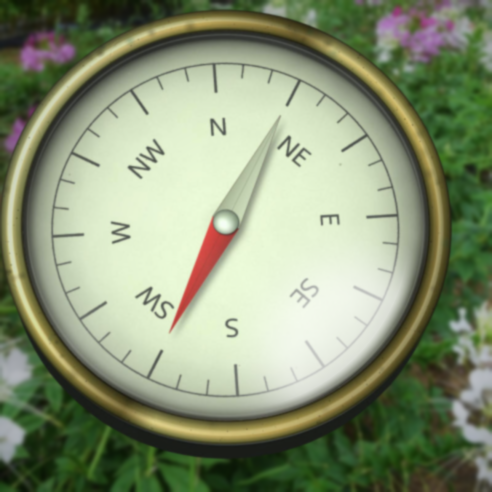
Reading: value=210 unit=°
